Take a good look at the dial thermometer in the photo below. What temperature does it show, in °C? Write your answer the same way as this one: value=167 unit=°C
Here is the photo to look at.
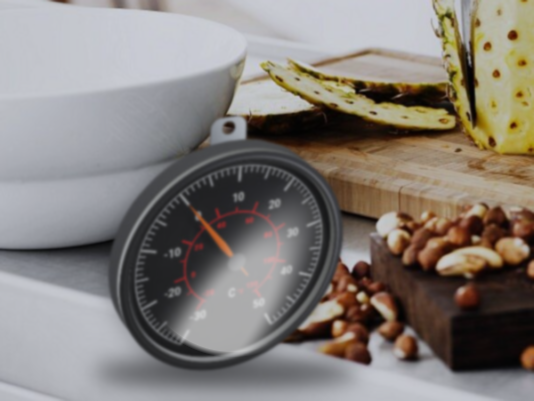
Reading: value=0 unit=°C
